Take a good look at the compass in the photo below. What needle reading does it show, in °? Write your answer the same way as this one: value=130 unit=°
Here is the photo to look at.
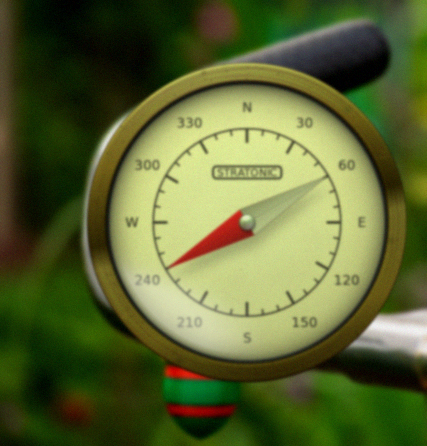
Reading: value=240 unit=°
